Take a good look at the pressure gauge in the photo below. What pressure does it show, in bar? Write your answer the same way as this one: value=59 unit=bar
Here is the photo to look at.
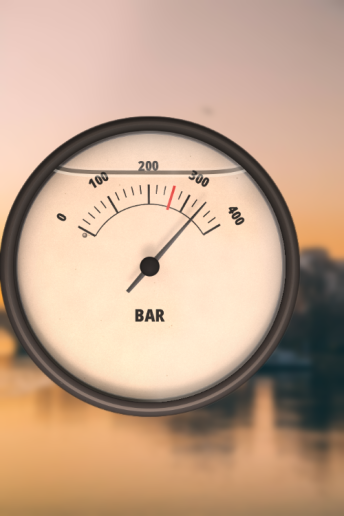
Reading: value=340 unit=bar
